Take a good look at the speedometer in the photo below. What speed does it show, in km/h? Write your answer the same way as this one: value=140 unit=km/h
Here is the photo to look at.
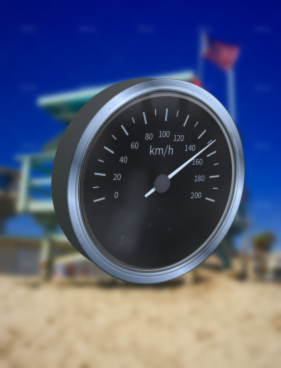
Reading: value=150 unit=km/h
